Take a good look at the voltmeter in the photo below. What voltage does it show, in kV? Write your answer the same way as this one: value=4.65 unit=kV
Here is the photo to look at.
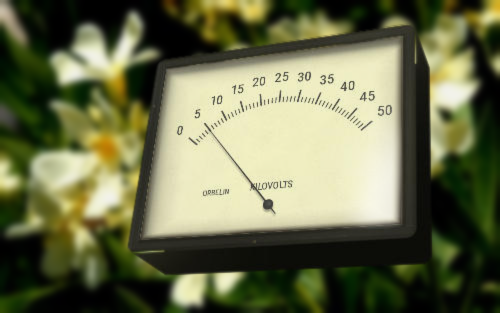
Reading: value=5 unit=kV
